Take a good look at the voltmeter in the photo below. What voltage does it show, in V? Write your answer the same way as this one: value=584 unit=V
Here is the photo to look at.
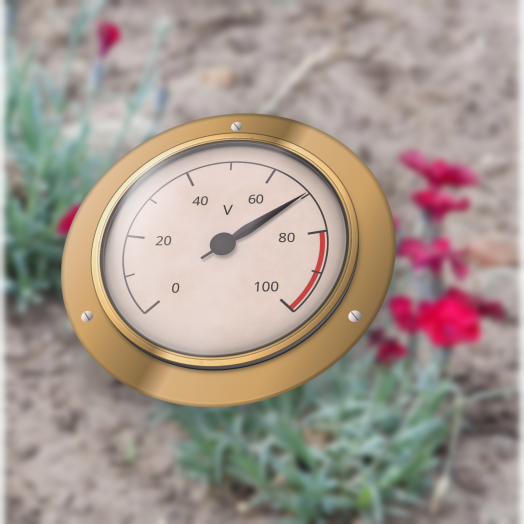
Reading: value=70 unit=V
